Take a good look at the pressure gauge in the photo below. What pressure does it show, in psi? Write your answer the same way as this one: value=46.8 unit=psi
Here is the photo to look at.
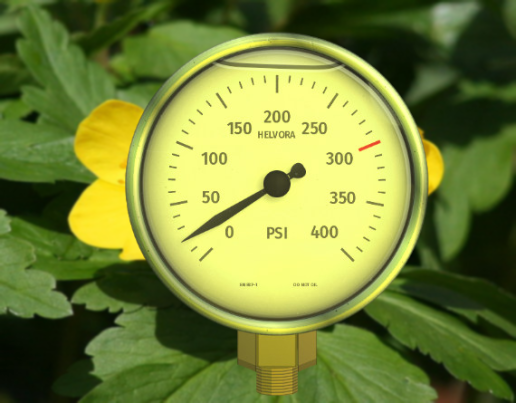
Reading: value=20 unit=psi
